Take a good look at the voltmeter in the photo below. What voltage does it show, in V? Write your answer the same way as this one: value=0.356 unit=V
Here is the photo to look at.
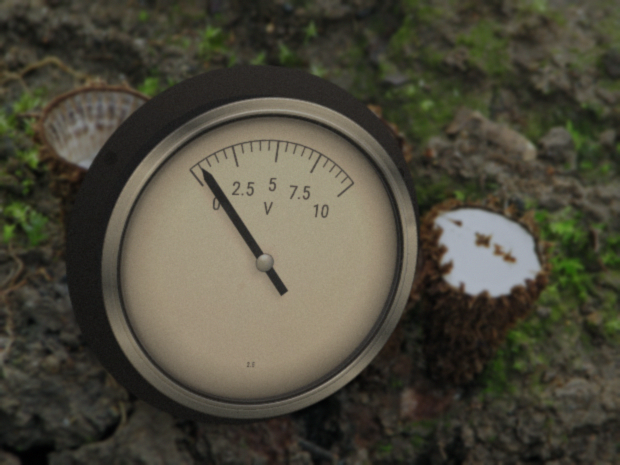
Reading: value=0.5 unit=V
